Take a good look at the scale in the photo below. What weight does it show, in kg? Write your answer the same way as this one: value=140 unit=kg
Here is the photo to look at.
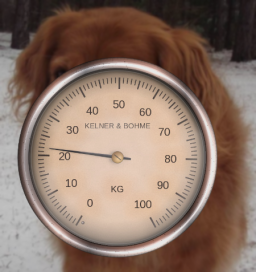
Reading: value=22 unit=kg
